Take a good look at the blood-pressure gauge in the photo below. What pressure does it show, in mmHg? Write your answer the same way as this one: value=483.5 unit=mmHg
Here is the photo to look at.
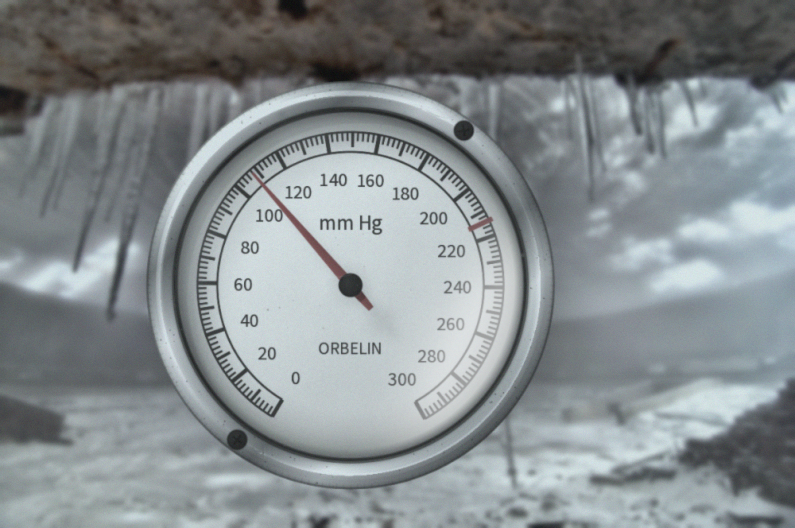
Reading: value=108 unit=mmHg
